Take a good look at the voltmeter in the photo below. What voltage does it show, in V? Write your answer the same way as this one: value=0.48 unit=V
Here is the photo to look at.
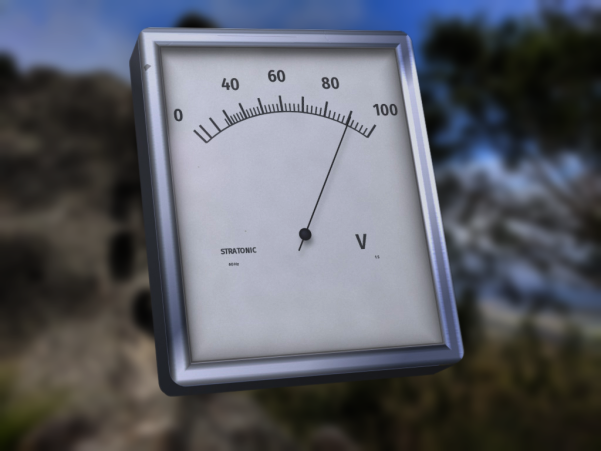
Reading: value=90 unit=V
